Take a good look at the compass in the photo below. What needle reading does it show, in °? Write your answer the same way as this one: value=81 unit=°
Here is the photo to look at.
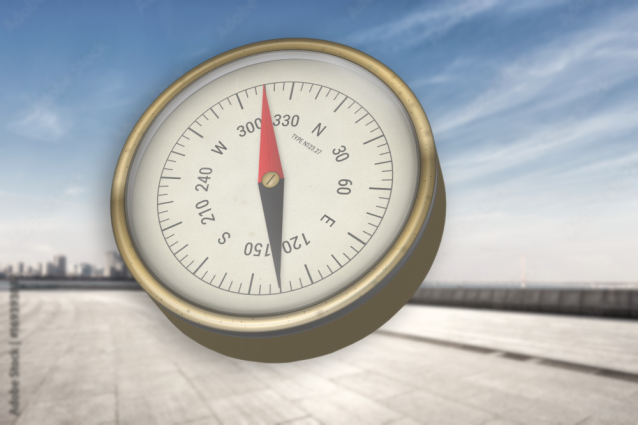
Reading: value=315 unit=°
